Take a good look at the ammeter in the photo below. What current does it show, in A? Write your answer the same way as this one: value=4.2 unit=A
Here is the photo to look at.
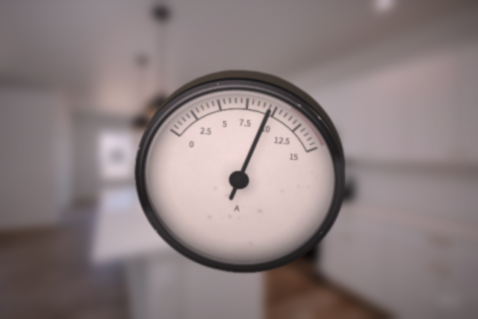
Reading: value=9.5 unit=A
